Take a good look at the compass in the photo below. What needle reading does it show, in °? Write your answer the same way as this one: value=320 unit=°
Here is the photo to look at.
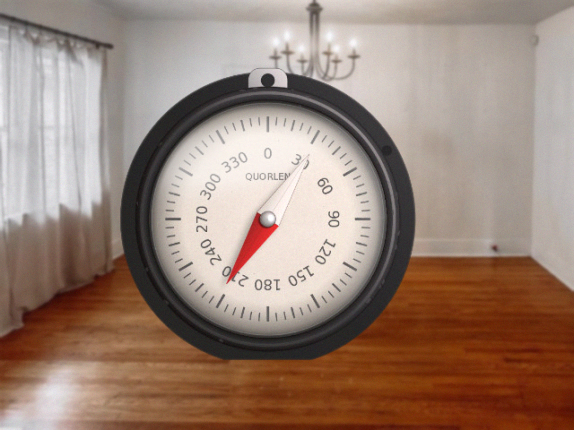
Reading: value=212.5 unit=°
